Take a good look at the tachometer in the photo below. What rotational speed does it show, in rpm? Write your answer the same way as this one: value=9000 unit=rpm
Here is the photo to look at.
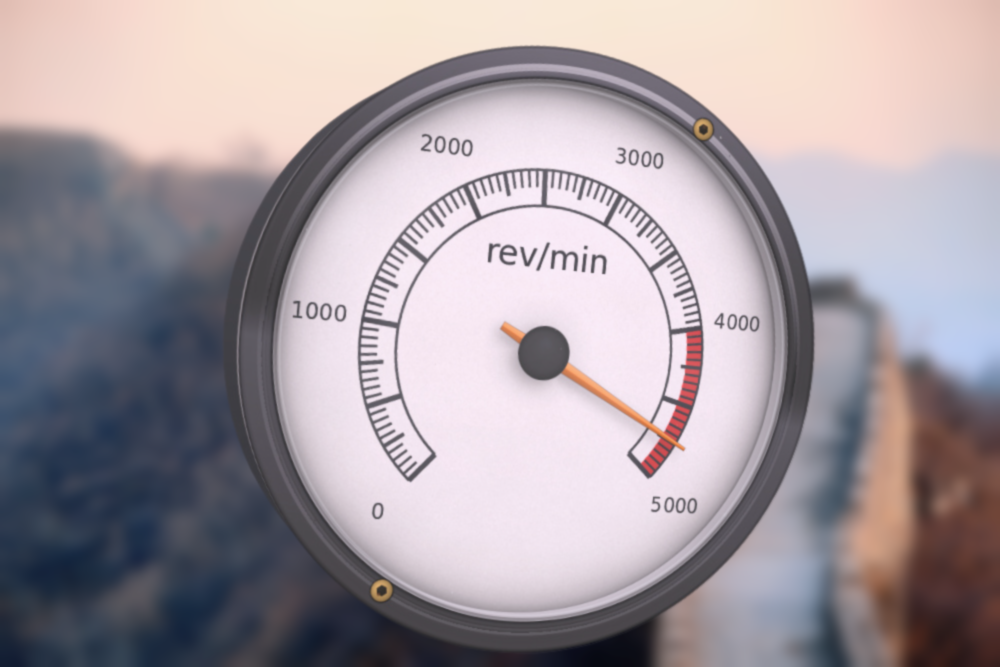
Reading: value=4750 unit=rpm
